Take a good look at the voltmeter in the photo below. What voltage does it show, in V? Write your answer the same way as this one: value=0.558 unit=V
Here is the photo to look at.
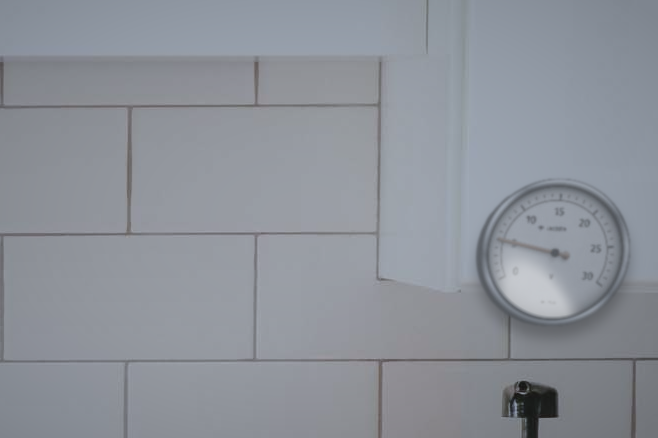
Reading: value=5 unit=V
